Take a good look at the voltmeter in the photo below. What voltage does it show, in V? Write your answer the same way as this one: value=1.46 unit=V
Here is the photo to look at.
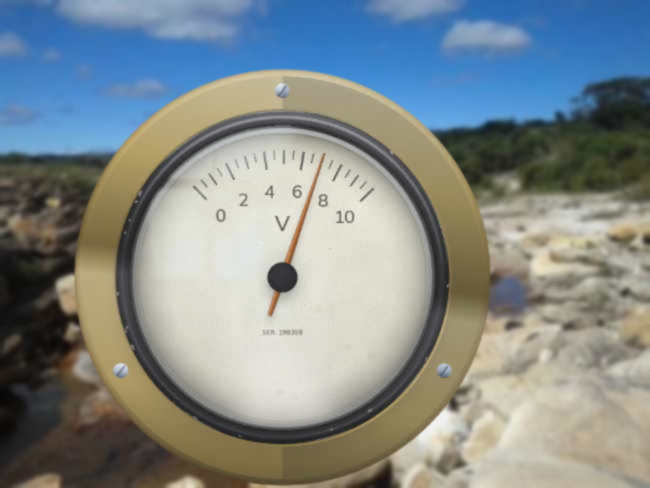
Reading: value=7 unit=V
